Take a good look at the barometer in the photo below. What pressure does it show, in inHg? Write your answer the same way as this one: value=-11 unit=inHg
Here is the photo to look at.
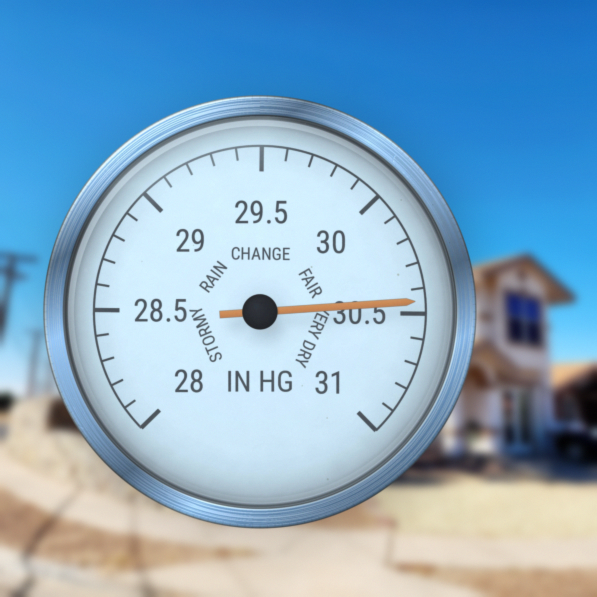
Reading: value=30.45 unit=inHg
